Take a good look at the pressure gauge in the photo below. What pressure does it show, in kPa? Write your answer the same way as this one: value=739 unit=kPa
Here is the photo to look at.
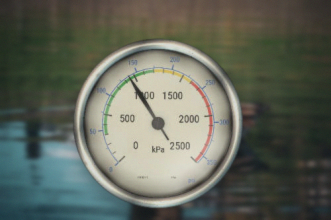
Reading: value=950 unit=kPa
